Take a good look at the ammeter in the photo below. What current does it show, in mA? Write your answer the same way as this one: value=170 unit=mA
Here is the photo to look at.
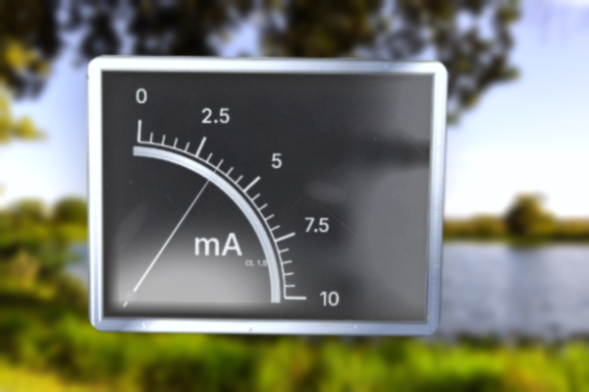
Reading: value=3.5 unit=mA
